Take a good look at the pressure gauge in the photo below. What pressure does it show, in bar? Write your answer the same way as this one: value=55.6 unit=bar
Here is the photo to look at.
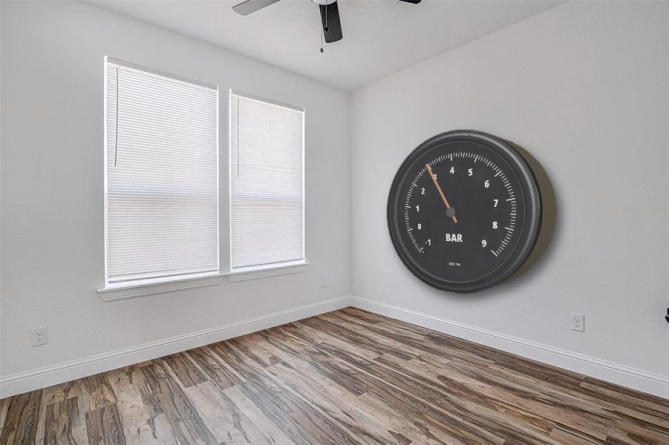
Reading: value=3 unit=bar
